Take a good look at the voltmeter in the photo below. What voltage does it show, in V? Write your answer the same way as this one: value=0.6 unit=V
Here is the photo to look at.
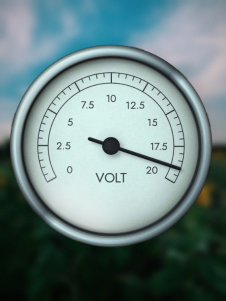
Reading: value=19 unit=V
